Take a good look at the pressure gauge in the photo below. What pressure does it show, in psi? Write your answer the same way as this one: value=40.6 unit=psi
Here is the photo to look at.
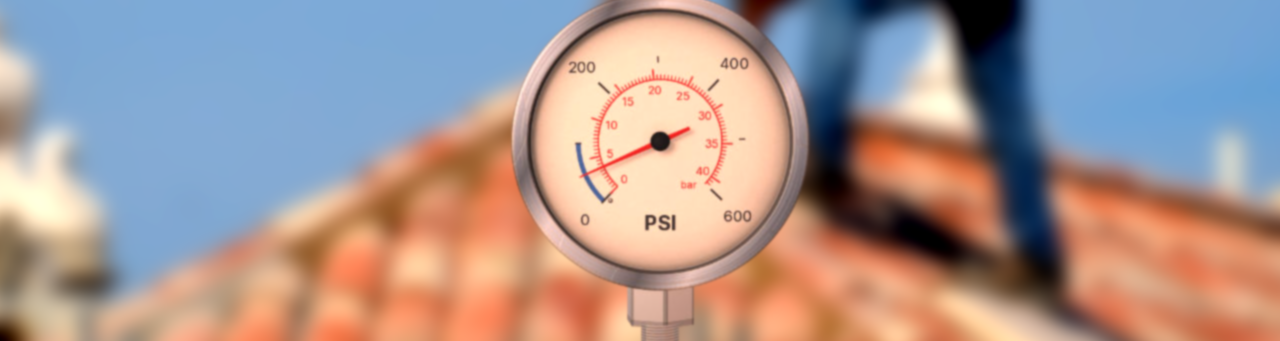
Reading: value=50 unit=psi
